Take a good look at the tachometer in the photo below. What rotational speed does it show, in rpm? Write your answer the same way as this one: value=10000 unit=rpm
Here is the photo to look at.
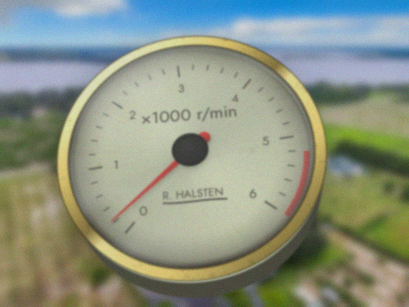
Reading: value=200 unit=rpm
